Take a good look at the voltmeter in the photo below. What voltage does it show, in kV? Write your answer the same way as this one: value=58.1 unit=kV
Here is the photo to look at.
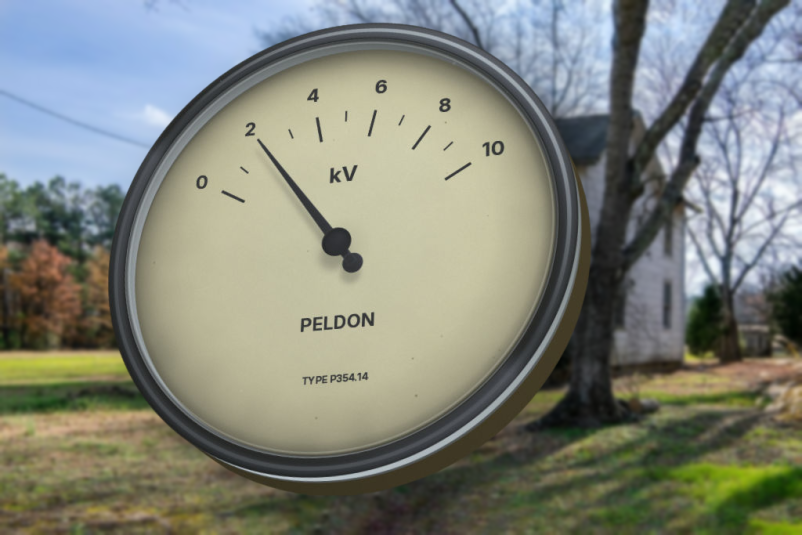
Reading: value=2 unit=kV
